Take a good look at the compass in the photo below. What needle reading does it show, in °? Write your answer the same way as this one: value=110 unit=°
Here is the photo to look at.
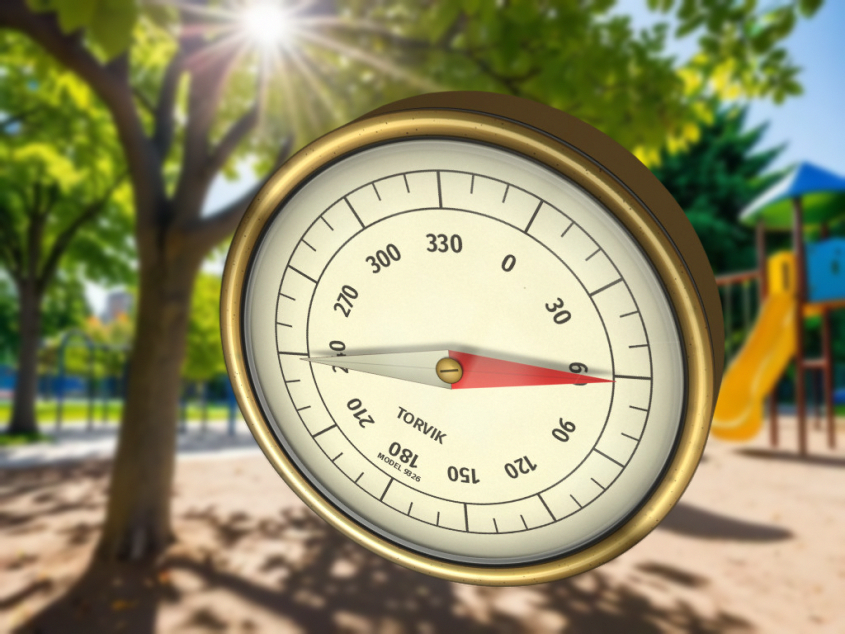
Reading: value=60 unit=°
